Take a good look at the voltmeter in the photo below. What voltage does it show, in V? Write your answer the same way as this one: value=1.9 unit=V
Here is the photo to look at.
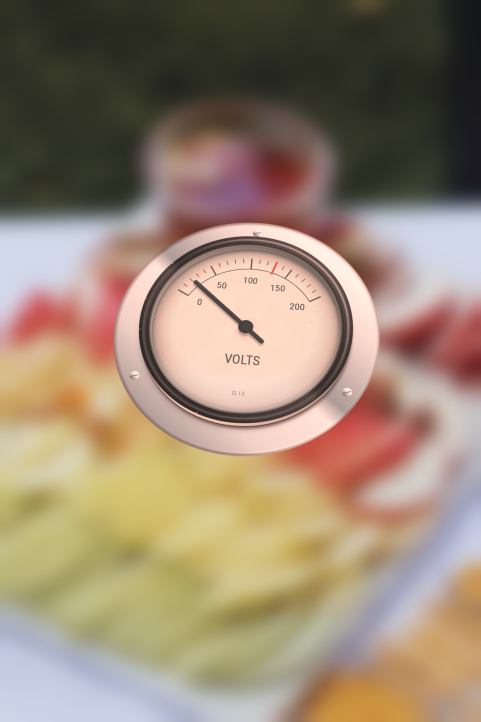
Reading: value=20 unit=V
